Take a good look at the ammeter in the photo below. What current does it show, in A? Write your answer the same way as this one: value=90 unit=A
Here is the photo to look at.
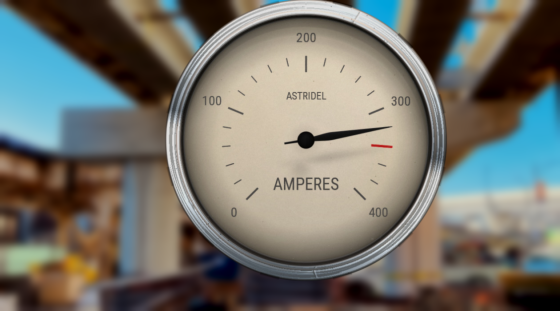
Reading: value=320 unit=A
